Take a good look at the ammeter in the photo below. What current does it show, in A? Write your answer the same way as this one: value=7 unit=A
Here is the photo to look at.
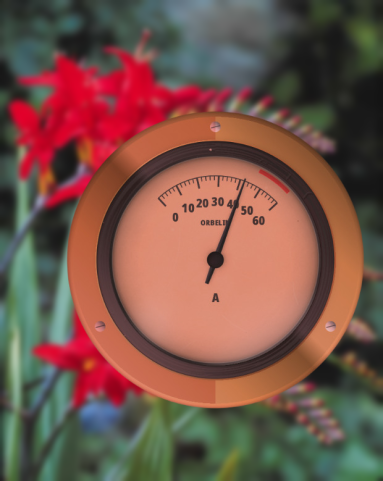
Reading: value=42 unit=A
